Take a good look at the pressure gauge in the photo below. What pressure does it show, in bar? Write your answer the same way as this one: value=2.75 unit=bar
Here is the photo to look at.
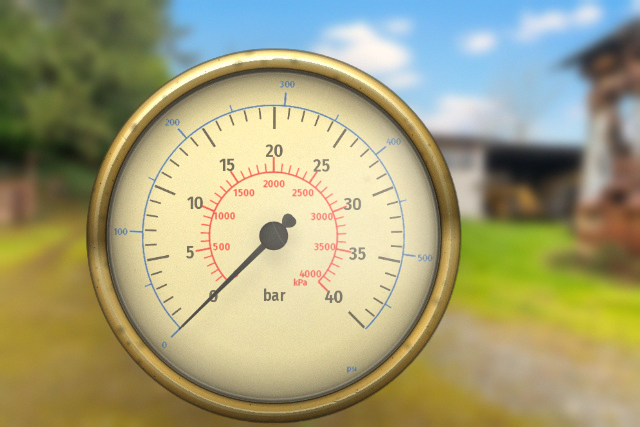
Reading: value=0 unit=bar
